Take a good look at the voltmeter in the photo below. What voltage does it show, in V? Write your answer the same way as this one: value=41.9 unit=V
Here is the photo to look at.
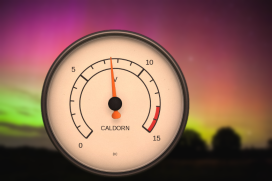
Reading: value=7.5 unit=V
